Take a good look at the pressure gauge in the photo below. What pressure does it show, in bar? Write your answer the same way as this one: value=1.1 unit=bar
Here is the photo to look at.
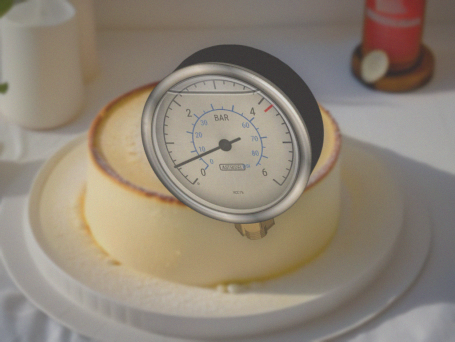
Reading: value=0.5 unit=bar
